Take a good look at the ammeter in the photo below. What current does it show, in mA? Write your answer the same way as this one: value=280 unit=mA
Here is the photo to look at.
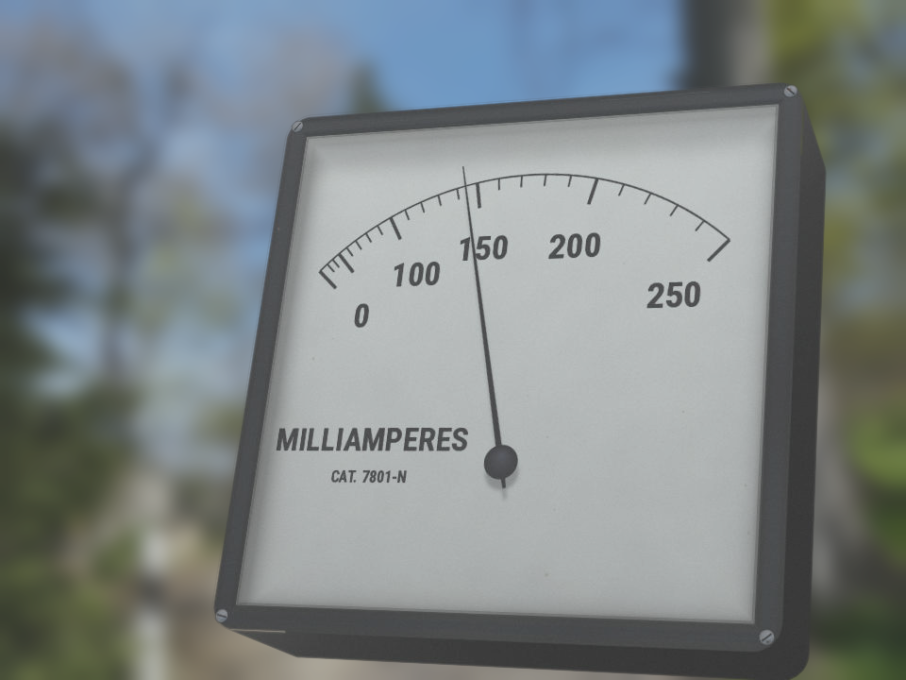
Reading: value=145 unit=mA
